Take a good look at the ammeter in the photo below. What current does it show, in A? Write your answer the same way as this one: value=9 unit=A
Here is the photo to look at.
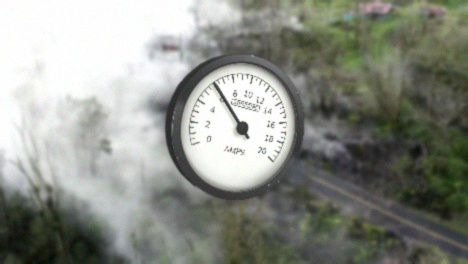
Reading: value=6 unit=A
